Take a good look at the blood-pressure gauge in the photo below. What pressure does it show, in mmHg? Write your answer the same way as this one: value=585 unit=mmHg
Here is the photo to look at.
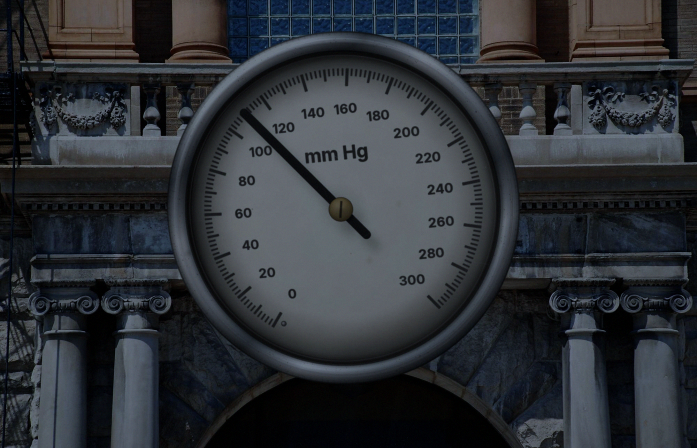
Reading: value=110 unit=mmHg
